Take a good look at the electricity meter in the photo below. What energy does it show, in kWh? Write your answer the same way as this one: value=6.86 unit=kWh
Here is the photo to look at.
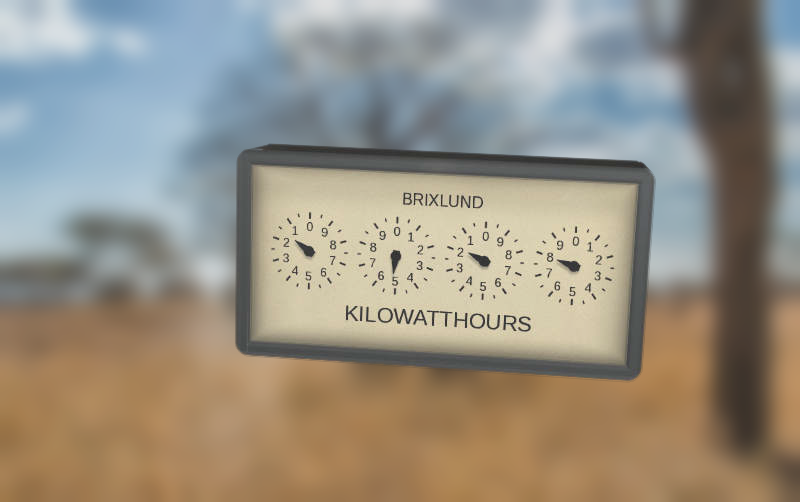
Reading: value=1518 unit=kWh
